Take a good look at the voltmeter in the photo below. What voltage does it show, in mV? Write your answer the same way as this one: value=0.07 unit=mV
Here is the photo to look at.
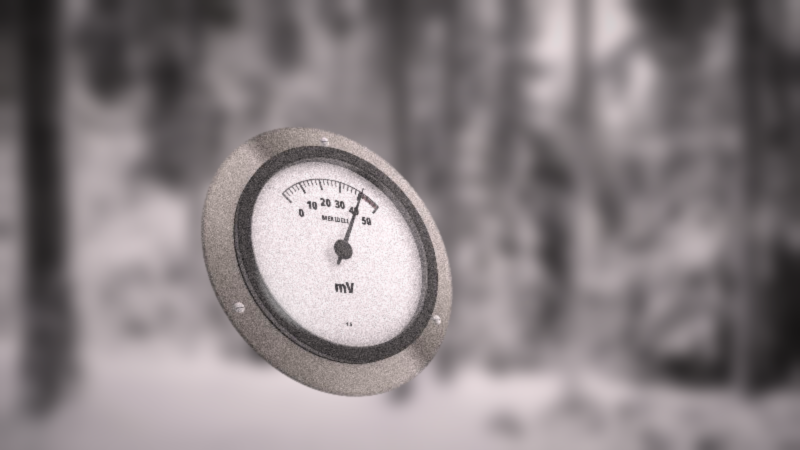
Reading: value=40 unit=mV
